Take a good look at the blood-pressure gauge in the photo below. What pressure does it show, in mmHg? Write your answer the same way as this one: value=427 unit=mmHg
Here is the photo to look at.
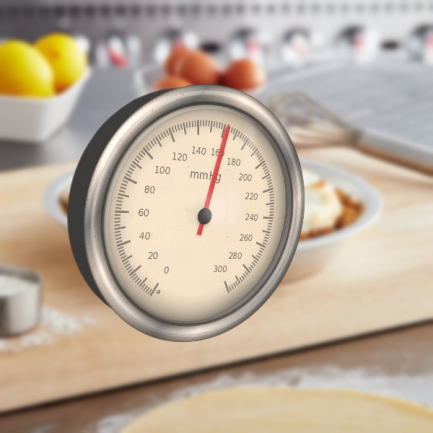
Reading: value=160 unit=mmHg
